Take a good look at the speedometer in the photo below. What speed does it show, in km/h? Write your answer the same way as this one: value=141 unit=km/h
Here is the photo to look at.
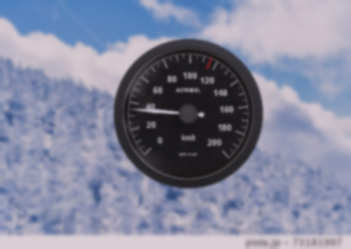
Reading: value=35 unit=km/h
